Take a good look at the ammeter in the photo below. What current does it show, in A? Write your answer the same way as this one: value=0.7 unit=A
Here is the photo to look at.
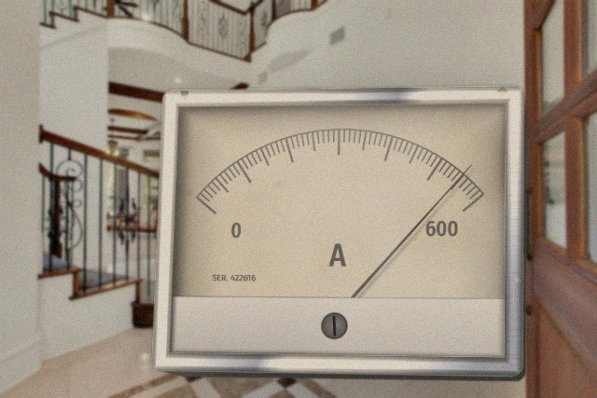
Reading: value=550 unit=A
